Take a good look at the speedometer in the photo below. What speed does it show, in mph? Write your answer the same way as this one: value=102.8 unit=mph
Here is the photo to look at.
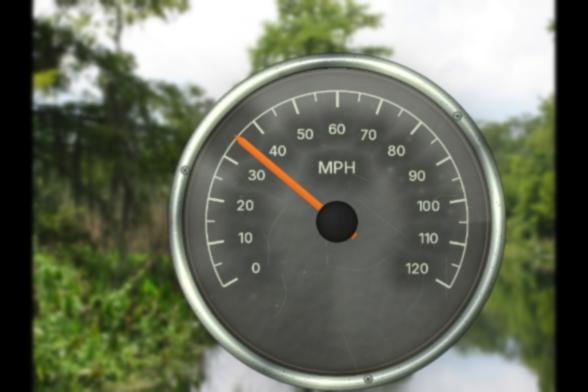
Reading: value=35 unit=mph
